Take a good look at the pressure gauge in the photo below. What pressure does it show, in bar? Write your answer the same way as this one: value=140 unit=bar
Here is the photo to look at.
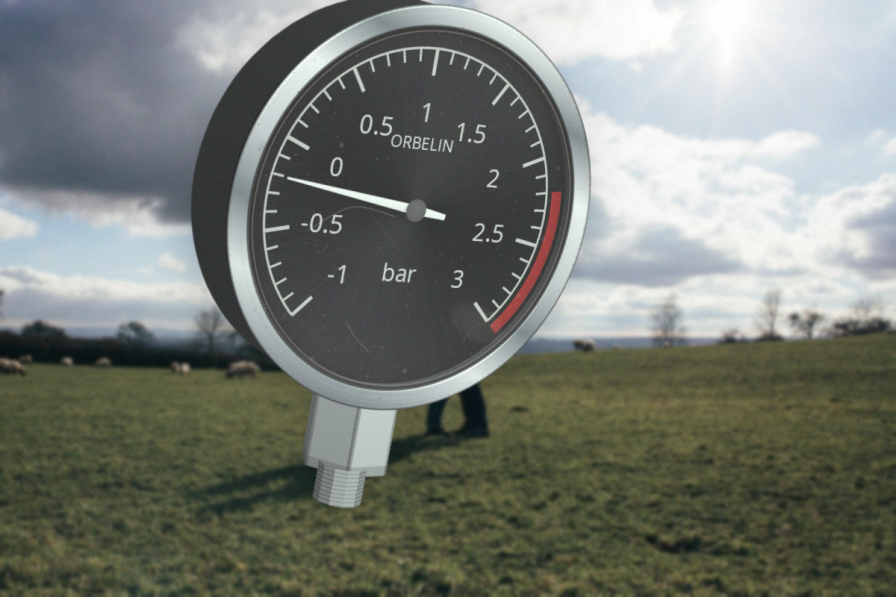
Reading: value=-0.2 unit=bar
